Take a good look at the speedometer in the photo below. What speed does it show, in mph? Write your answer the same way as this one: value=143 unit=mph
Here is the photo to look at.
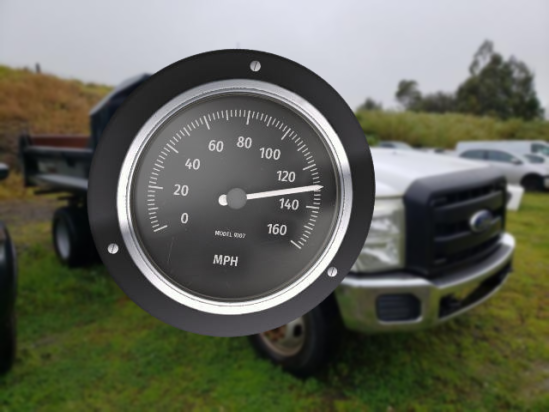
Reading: value=130 unit=mph
